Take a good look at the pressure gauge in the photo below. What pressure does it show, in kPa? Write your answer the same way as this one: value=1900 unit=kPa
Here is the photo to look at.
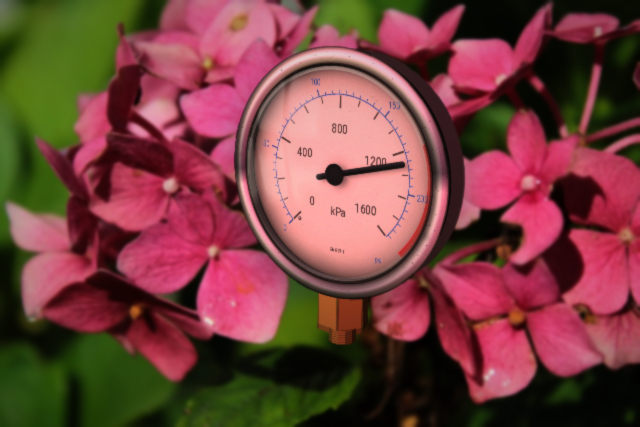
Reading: value=1250 unit=kPa
